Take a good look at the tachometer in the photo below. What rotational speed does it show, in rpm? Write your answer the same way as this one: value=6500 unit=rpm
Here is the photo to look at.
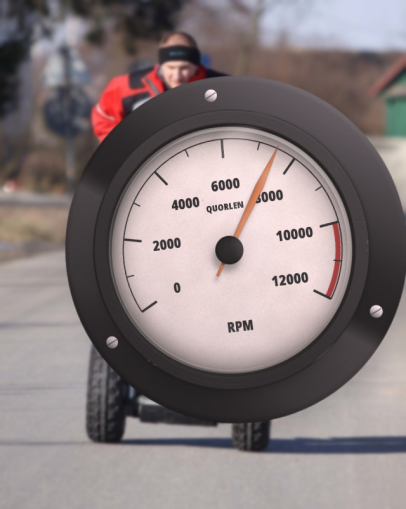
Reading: value=7500 unit=rpm
